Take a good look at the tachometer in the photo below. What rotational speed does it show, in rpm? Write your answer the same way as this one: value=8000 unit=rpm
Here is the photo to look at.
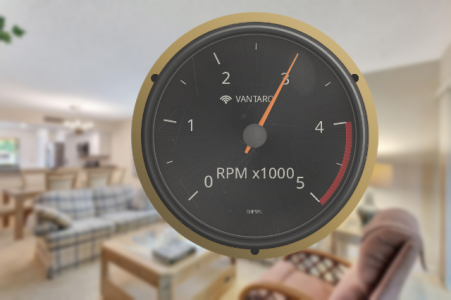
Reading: value=3000 unit=rpm
